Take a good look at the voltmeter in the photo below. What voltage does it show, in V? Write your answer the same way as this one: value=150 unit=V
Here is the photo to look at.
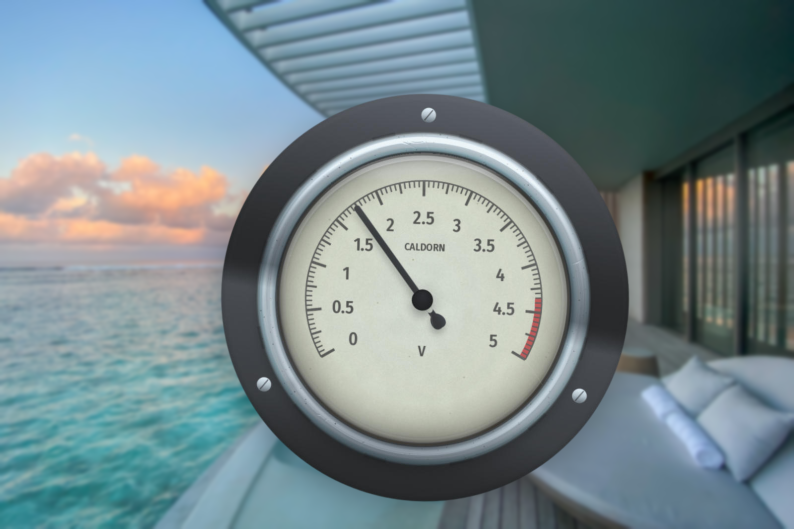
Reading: value=1.75 unit=V
